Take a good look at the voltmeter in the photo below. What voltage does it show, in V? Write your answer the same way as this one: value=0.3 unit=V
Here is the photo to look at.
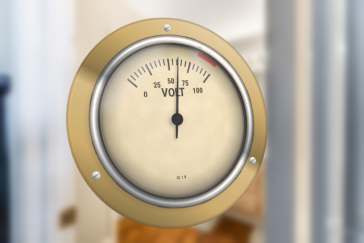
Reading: value=60 unit=V
